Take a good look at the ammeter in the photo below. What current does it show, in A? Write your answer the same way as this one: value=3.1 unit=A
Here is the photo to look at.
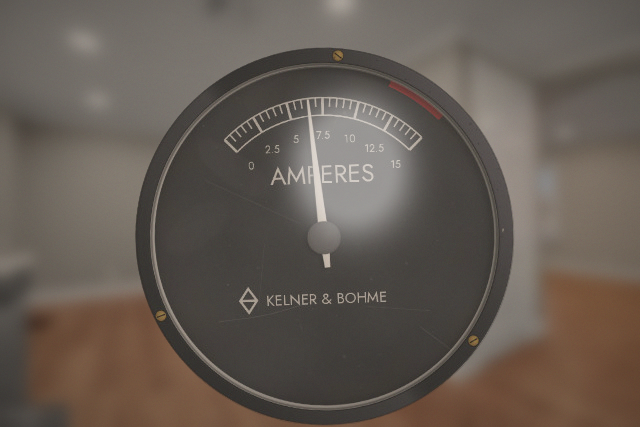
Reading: value=6.5 unit=A
